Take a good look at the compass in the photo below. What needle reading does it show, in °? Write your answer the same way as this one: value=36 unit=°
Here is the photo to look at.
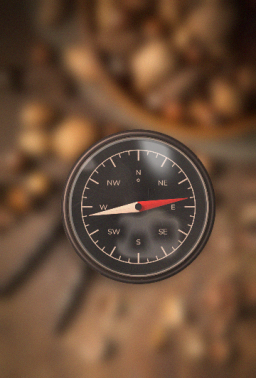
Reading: value=80 unit=°
